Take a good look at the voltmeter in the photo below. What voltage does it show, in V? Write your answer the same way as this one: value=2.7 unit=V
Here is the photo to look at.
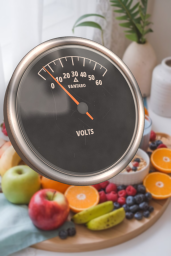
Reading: value=5 unit=V
